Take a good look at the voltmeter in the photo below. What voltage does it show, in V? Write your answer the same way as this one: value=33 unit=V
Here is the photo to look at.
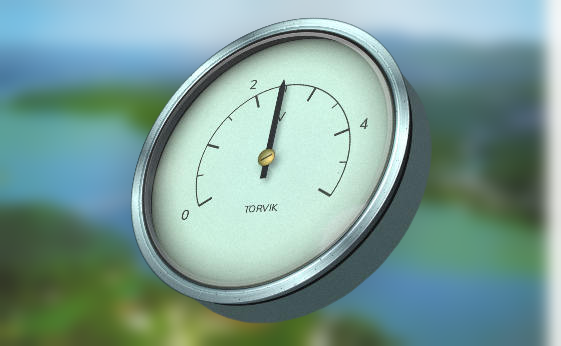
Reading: value=2.5 unit=V
